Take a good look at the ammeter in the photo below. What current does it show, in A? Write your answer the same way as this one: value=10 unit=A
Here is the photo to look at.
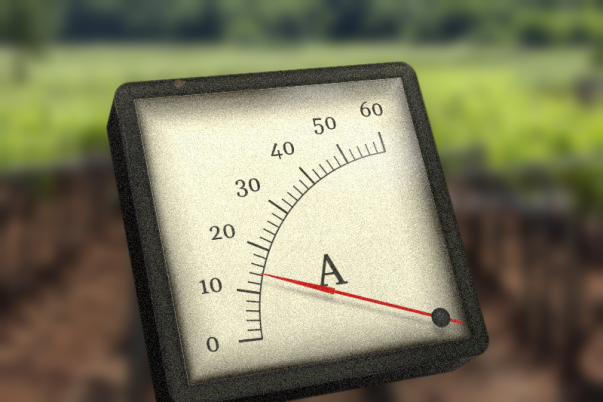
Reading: value=14 unit=A
